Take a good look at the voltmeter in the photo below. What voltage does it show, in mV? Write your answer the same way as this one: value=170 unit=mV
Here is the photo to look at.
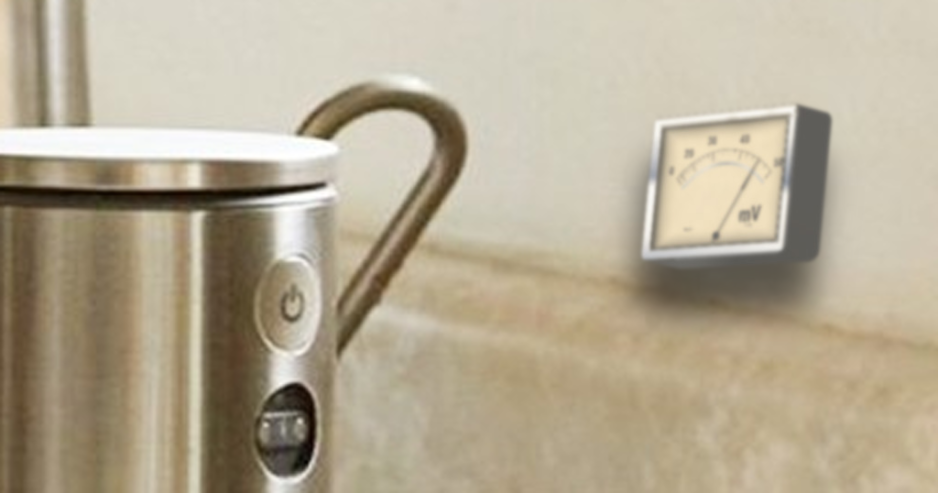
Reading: value=46 unit=mV
